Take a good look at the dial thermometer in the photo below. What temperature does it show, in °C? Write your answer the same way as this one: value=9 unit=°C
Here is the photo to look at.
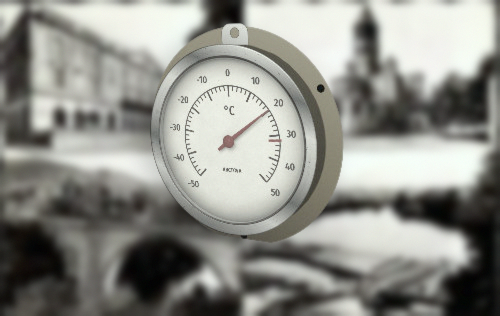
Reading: value=20 unit=°C
